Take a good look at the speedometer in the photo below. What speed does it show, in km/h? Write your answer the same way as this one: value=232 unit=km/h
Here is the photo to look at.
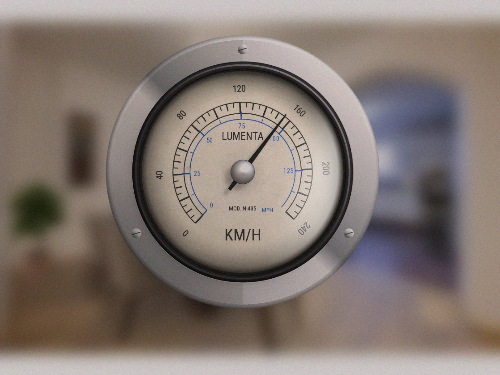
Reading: value=155 unit=km/h
